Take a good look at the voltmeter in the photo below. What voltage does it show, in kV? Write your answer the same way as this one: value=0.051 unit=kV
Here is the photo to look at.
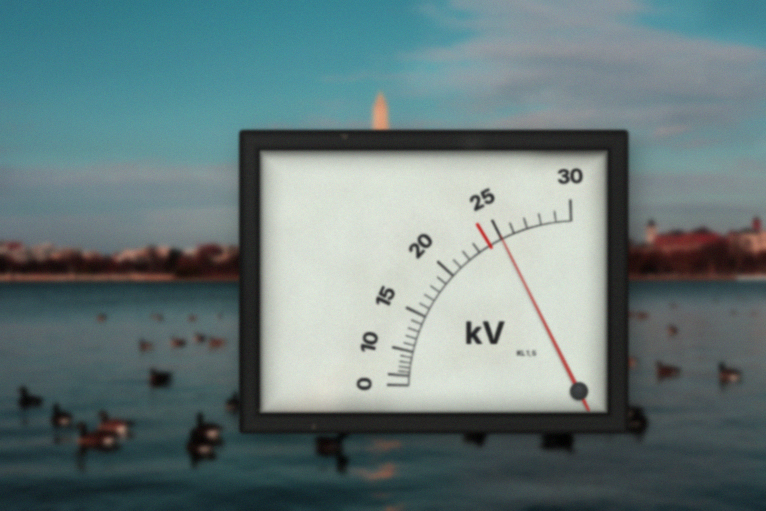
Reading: value=25 unit=kV
